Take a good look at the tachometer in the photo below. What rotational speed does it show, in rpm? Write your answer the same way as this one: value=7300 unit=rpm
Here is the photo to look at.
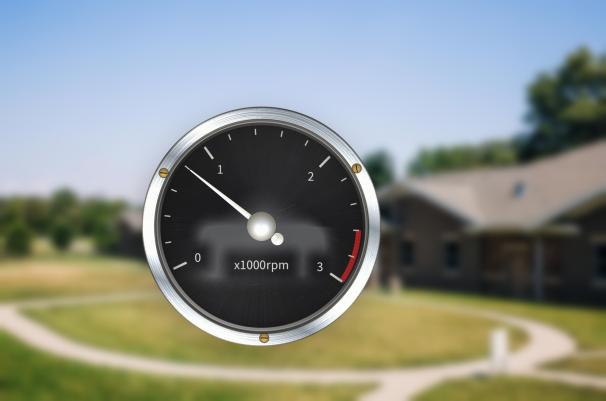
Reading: value=800 unit=rpm
